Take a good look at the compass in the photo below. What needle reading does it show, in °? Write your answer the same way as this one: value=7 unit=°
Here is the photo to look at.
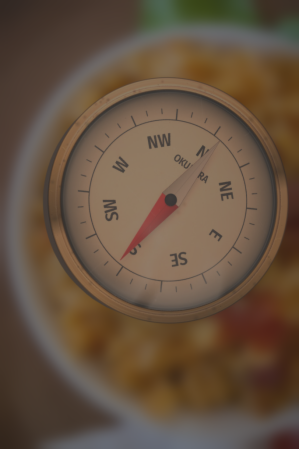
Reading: value=185 unit=°
